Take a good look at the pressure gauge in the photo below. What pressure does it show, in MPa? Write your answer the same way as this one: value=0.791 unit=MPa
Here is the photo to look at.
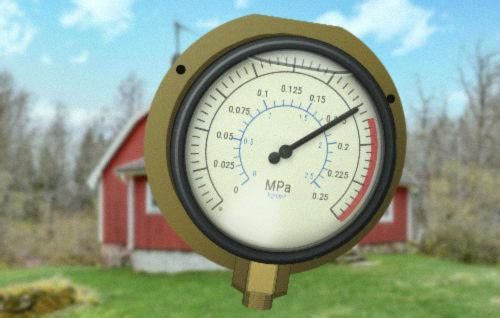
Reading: value=0.175 unit=MPa
